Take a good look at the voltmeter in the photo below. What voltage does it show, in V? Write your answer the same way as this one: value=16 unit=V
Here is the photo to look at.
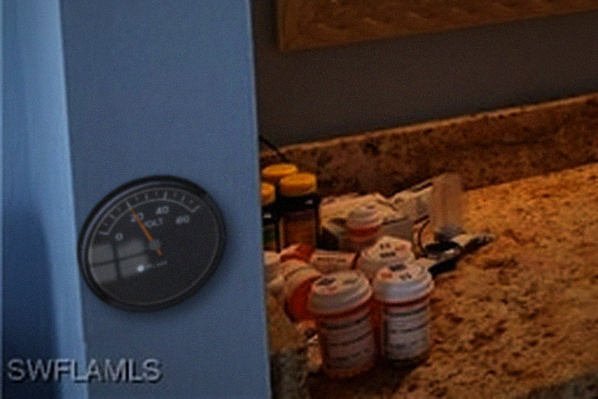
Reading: value=20 unit=V
